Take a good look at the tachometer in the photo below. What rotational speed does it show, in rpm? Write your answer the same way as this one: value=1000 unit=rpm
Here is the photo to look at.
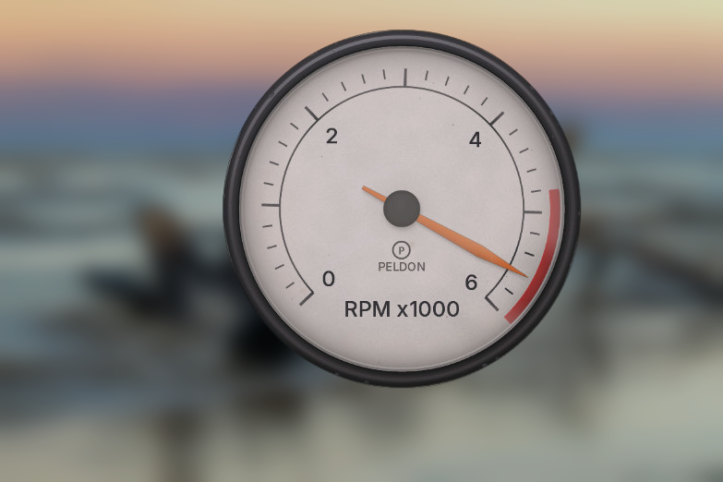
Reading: value=5600 unit=rpm
